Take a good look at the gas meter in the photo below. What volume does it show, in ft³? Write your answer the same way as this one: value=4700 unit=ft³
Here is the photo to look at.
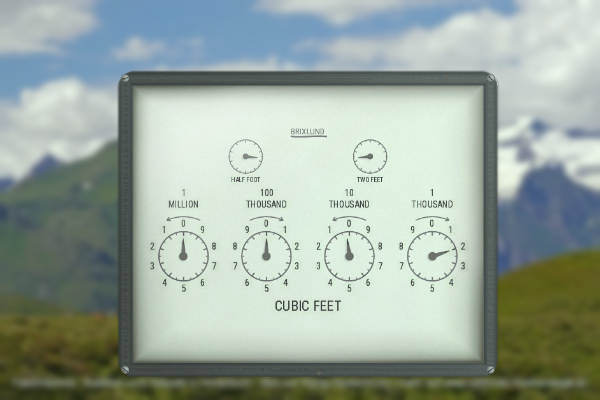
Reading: value=200 unit=ft³
